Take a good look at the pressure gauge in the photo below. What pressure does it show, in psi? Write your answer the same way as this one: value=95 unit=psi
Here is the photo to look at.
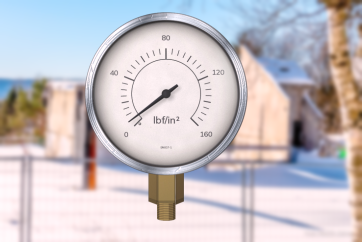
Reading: value=5 unit=psi
